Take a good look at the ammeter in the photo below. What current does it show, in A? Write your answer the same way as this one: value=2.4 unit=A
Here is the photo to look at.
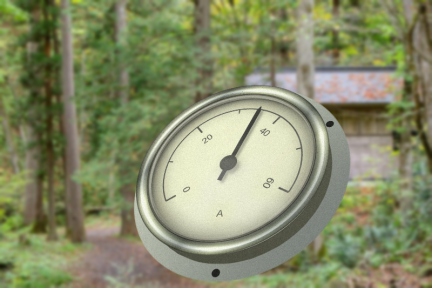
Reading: value=35 unit=A
